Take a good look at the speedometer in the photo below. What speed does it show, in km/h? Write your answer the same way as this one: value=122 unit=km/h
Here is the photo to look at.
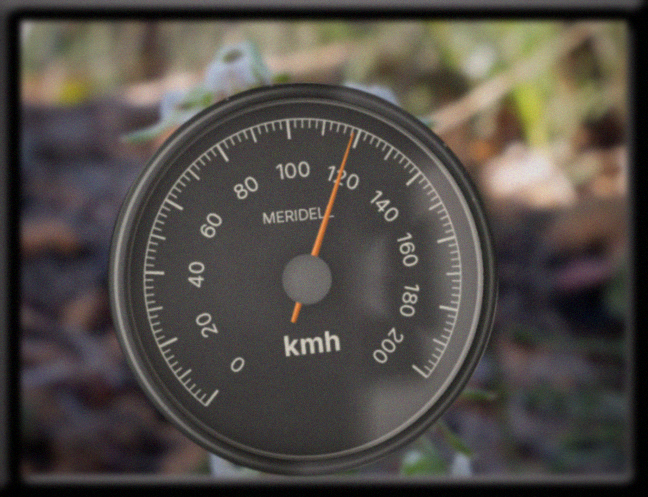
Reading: value=118 unit=km/h
